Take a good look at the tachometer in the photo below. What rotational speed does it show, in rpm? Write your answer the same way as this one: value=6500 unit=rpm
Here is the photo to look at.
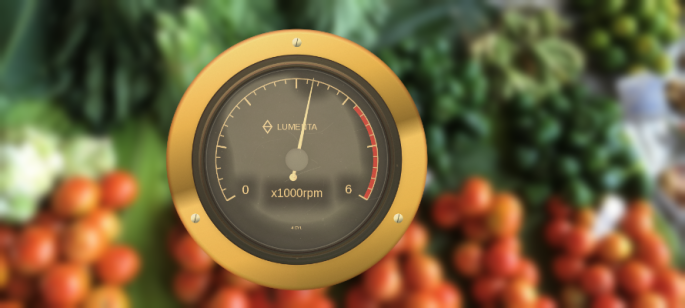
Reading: value=3300 unit=rpm
